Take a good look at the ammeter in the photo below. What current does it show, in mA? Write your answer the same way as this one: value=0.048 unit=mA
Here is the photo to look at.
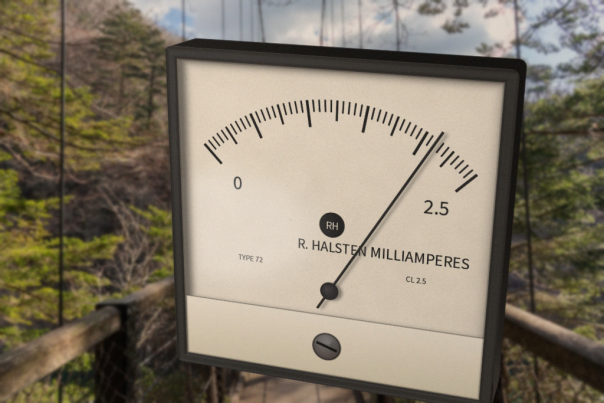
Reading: value=2.1 unit=mA
